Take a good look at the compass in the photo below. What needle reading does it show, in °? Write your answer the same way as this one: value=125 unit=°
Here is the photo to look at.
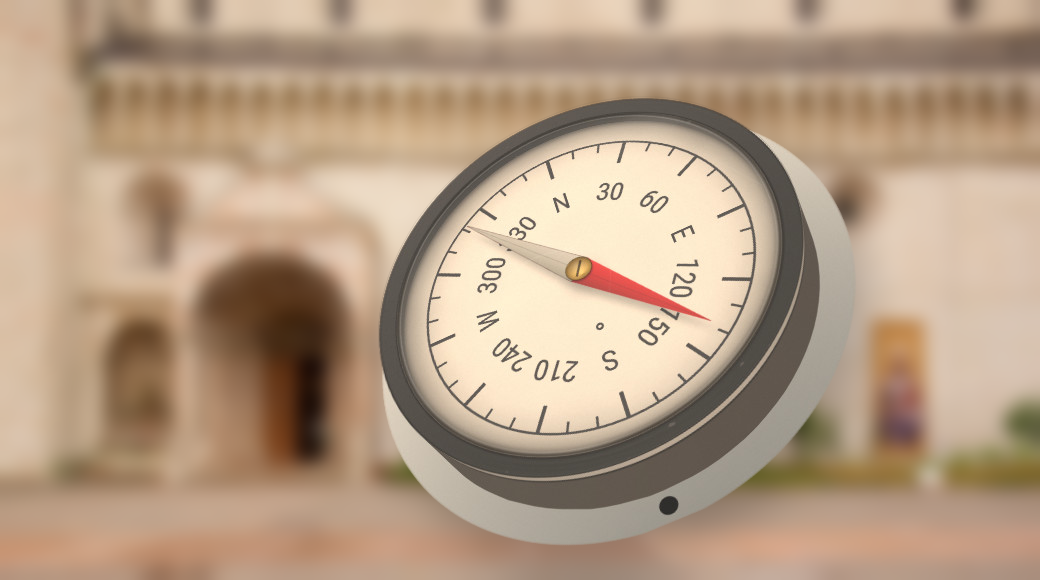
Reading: value=140 unit=°
